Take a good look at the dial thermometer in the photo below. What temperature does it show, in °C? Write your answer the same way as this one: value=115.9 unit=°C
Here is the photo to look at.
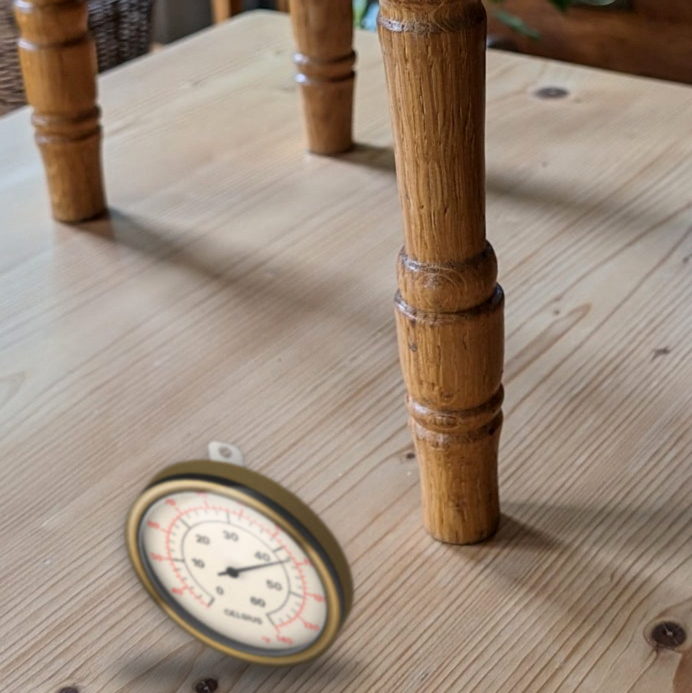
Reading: value=42 unit=°C
